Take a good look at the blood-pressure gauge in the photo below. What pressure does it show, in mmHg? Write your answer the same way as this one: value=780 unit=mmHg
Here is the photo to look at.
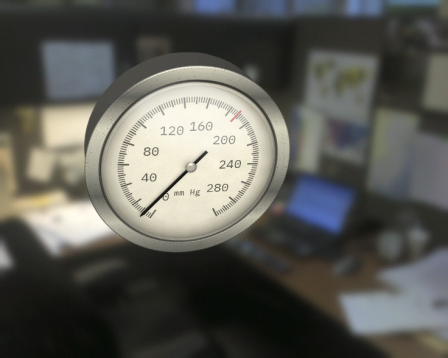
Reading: value=10 unit=mmHg
